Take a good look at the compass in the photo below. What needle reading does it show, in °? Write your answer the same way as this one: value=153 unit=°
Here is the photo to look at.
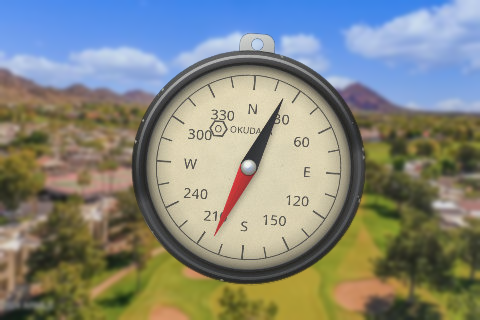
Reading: value=202.5 unit=°
